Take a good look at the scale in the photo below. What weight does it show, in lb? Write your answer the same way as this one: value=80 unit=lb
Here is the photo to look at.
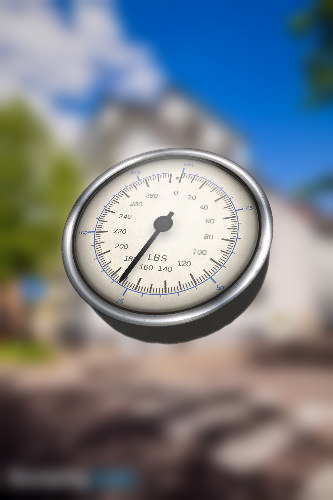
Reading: value=170 unit=lb
